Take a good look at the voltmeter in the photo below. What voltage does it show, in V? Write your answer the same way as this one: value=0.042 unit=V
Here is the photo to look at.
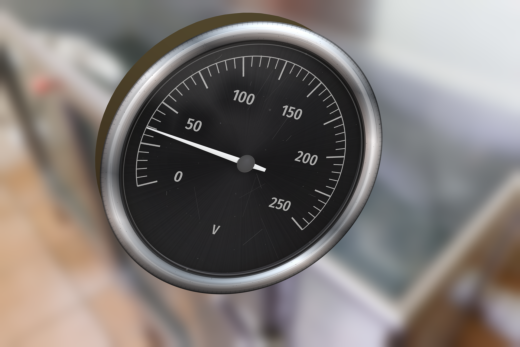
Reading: value=35 unit=V
